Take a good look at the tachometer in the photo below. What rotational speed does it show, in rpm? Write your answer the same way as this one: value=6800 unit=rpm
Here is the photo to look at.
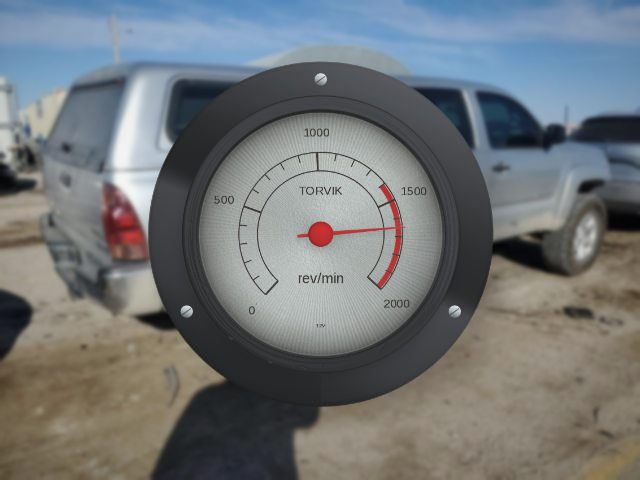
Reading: value=1650 unit=rpm
